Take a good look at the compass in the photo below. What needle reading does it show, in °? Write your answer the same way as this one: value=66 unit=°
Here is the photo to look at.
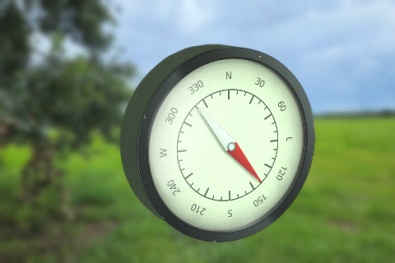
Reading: value=140 unit=°
